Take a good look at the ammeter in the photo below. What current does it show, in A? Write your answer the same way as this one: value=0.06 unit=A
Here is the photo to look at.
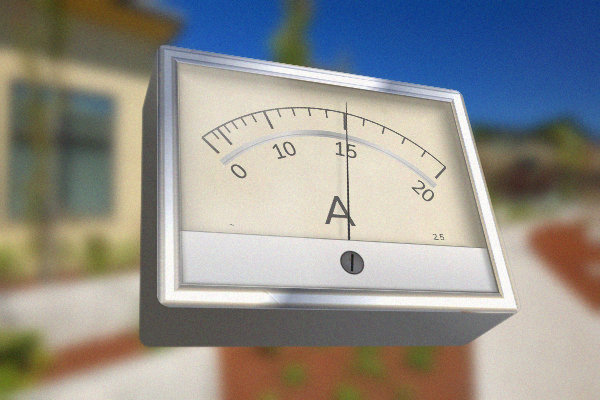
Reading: value=15 unit=A
